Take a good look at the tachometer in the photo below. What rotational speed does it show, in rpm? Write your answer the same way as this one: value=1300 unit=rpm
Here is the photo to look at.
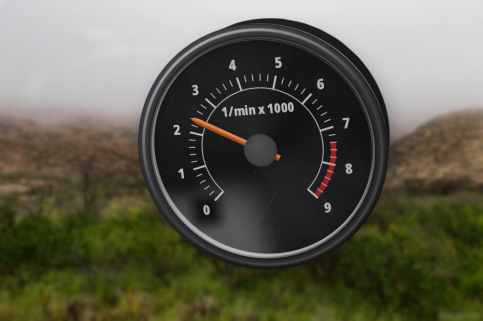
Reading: value=2400 unit=rpm
